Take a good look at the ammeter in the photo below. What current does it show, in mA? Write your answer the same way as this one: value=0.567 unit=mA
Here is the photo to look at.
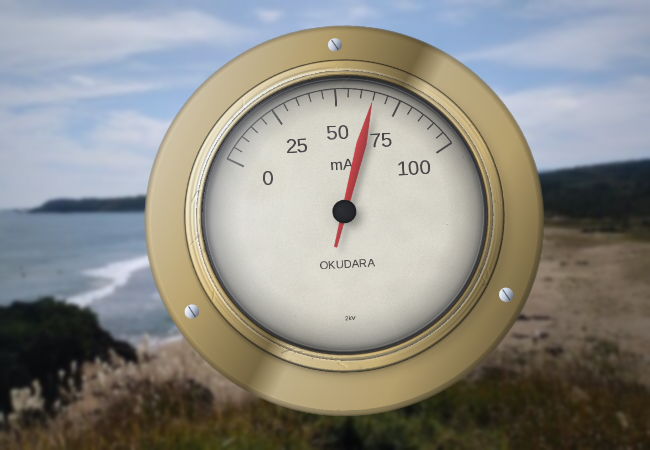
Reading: value=65 unit=mA
